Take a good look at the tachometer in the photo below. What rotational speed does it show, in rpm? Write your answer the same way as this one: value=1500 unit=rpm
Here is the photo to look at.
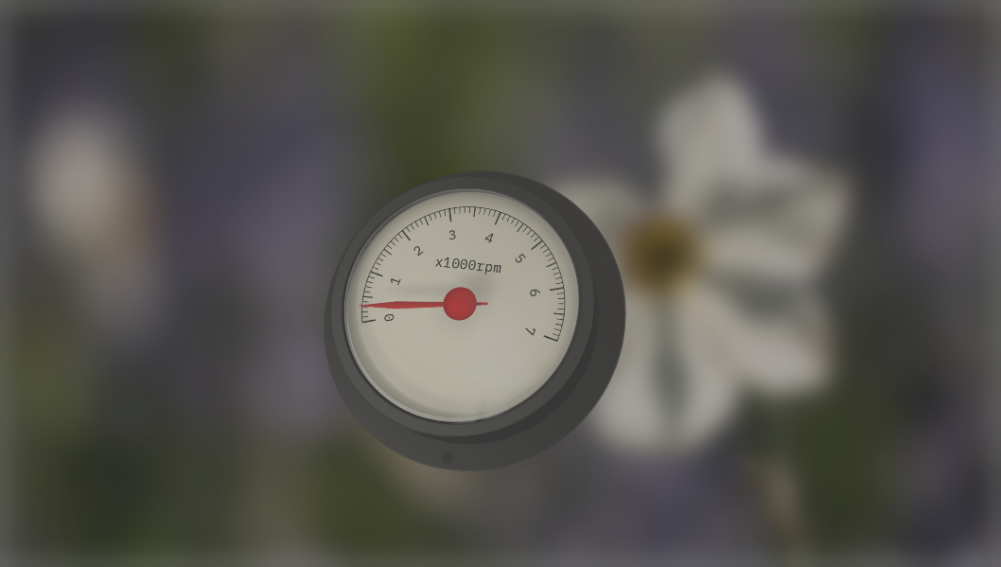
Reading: value=300 unit=rpm
